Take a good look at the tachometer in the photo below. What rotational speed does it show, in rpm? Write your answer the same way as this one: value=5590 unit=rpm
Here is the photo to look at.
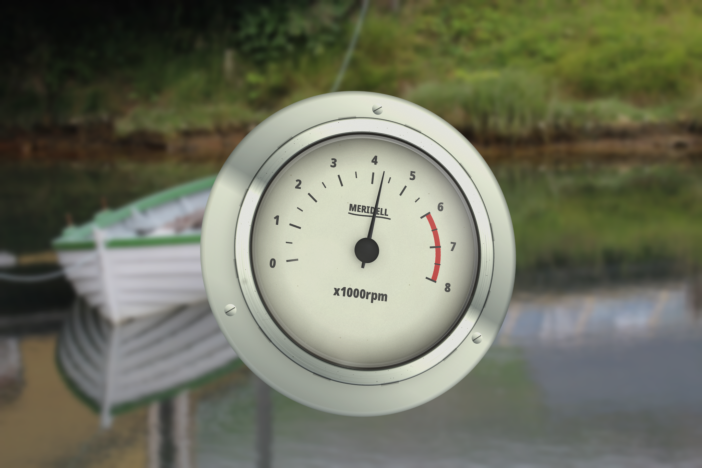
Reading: value=4250 unit=rpm
